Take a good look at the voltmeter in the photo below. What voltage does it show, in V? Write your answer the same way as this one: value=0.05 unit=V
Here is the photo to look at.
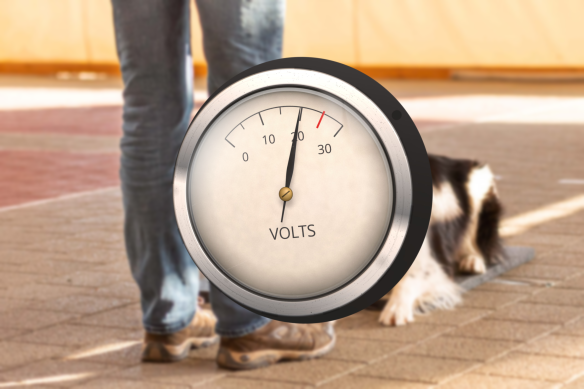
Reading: value=20 unit=V
